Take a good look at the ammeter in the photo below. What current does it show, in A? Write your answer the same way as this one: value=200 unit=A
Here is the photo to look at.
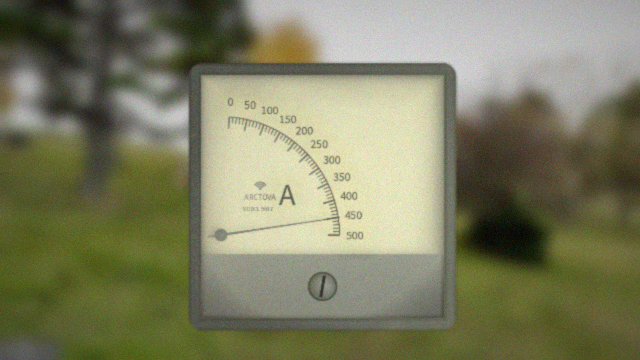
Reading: value=450 unit=A
